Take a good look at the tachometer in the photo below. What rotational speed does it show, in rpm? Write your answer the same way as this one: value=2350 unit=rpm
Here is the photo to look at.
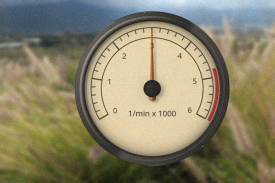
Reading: value=3000 unit=rpm
